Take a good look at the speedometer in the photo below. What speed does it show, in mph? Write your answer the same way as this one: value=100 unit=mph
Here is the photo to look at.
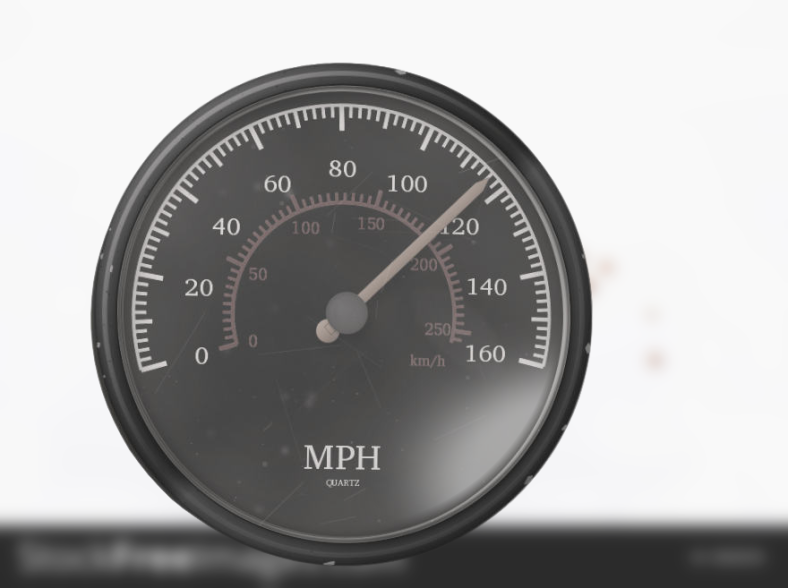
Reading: value=116 unit=mph
